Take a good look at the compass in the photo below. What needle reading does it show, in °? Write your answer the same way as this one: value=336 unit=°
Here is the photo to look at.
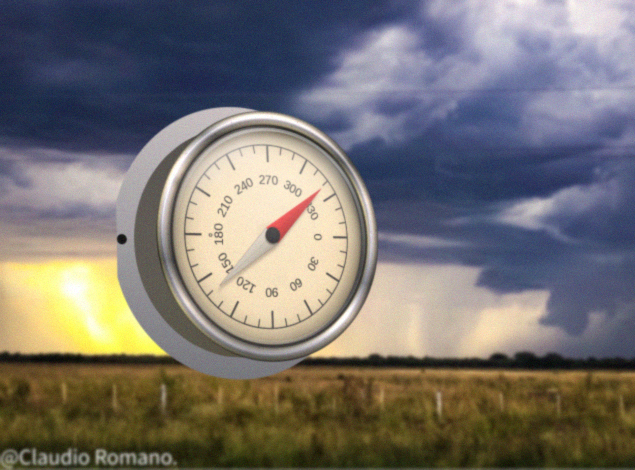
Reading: value=320 unit=°
